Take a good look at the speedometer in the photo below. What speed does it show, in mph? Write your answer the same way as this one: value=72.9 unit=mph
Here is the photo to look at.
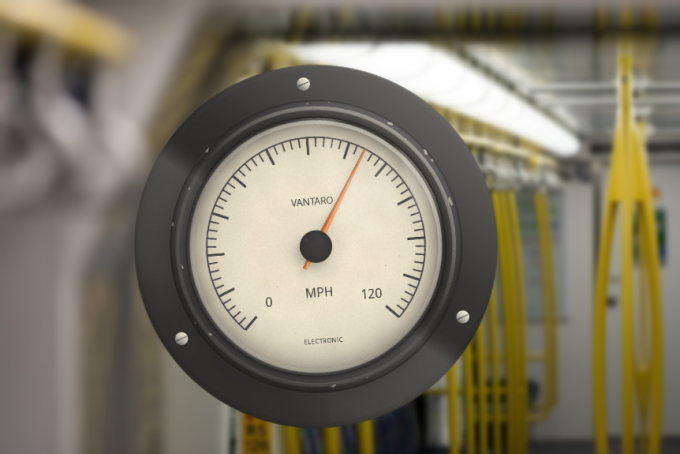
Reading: value=74 unit=mph
